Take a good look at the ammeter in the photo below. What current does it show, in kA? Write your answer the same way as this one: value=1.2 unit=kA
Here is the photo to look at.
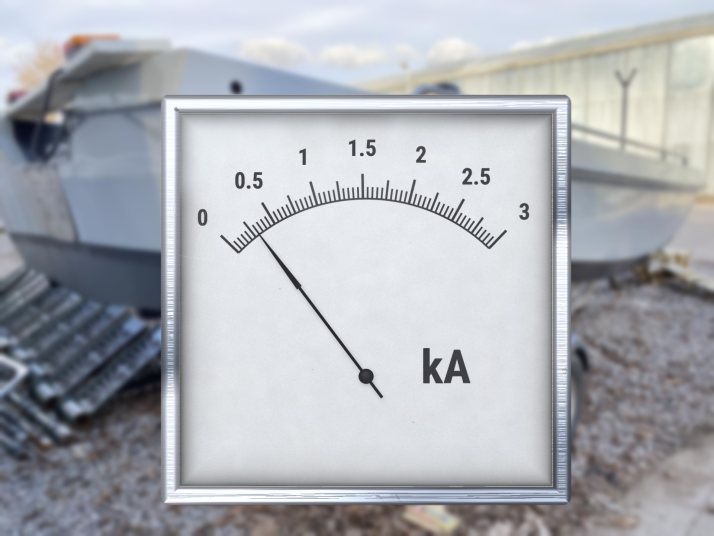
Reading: value=0.3 unit=kA
